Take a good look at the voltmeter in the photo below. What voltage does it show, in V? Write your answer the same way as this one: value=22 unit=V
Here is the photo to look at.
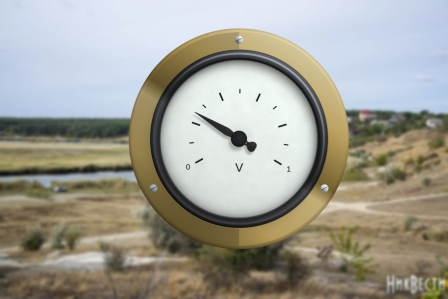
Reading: value=0.25 unit=V
